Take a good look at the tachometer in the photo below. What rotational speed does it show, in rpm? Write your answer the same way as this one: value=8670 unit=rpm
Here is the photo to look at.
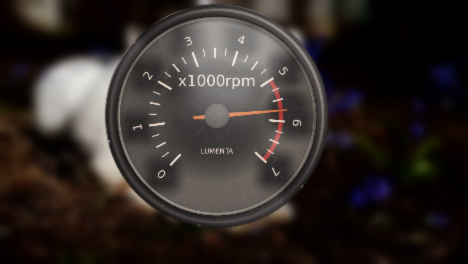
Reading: value=5750 unit=rpm
